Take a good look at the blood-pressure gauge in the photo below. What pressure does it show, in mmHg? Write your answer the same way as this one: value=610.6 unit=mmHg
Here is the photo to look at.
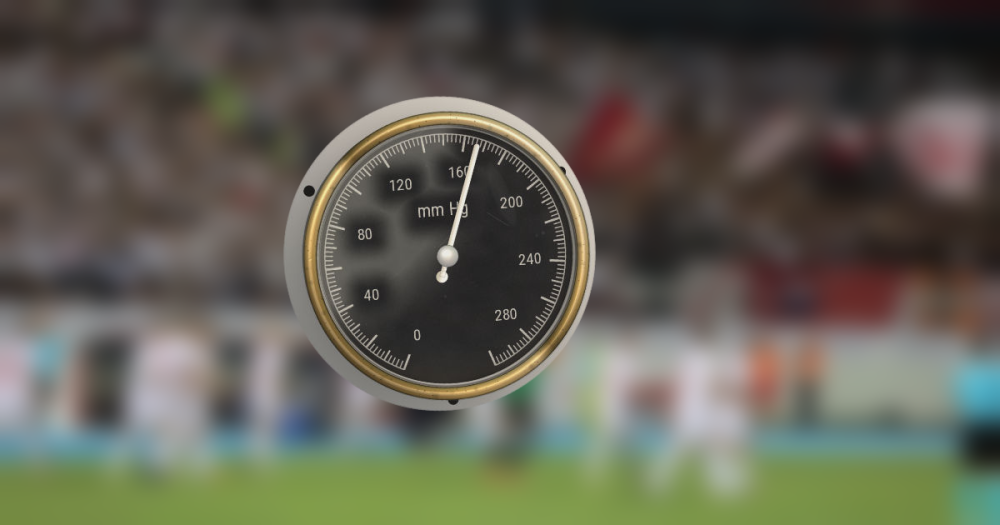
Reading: value=166 unit=mmHg
